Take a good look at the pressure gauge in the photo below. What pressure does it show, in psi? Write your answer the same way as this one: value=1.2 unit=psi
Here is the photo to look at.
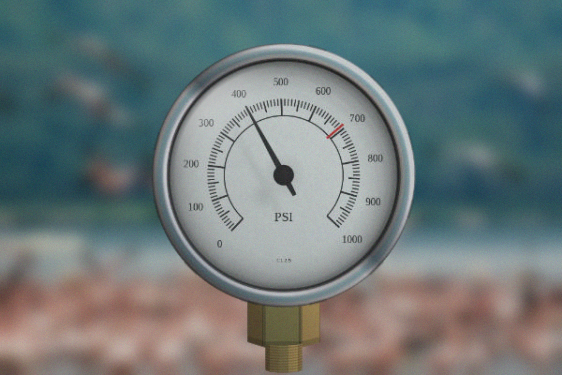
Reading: value=400 unit=psi
